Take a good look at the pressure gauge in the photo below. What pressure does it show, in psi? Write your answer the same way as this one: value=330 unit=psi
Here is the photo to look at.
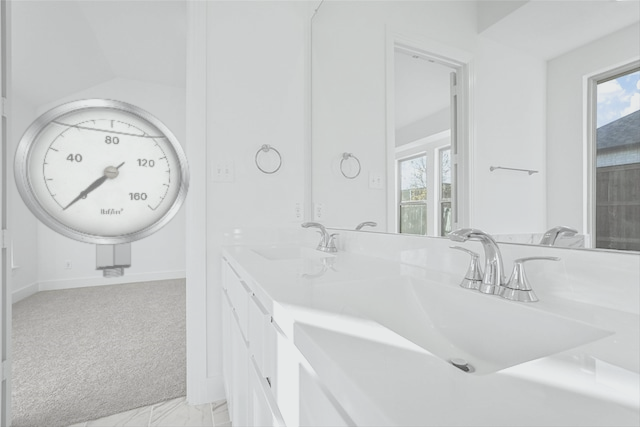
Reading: value=0 unit=psi
